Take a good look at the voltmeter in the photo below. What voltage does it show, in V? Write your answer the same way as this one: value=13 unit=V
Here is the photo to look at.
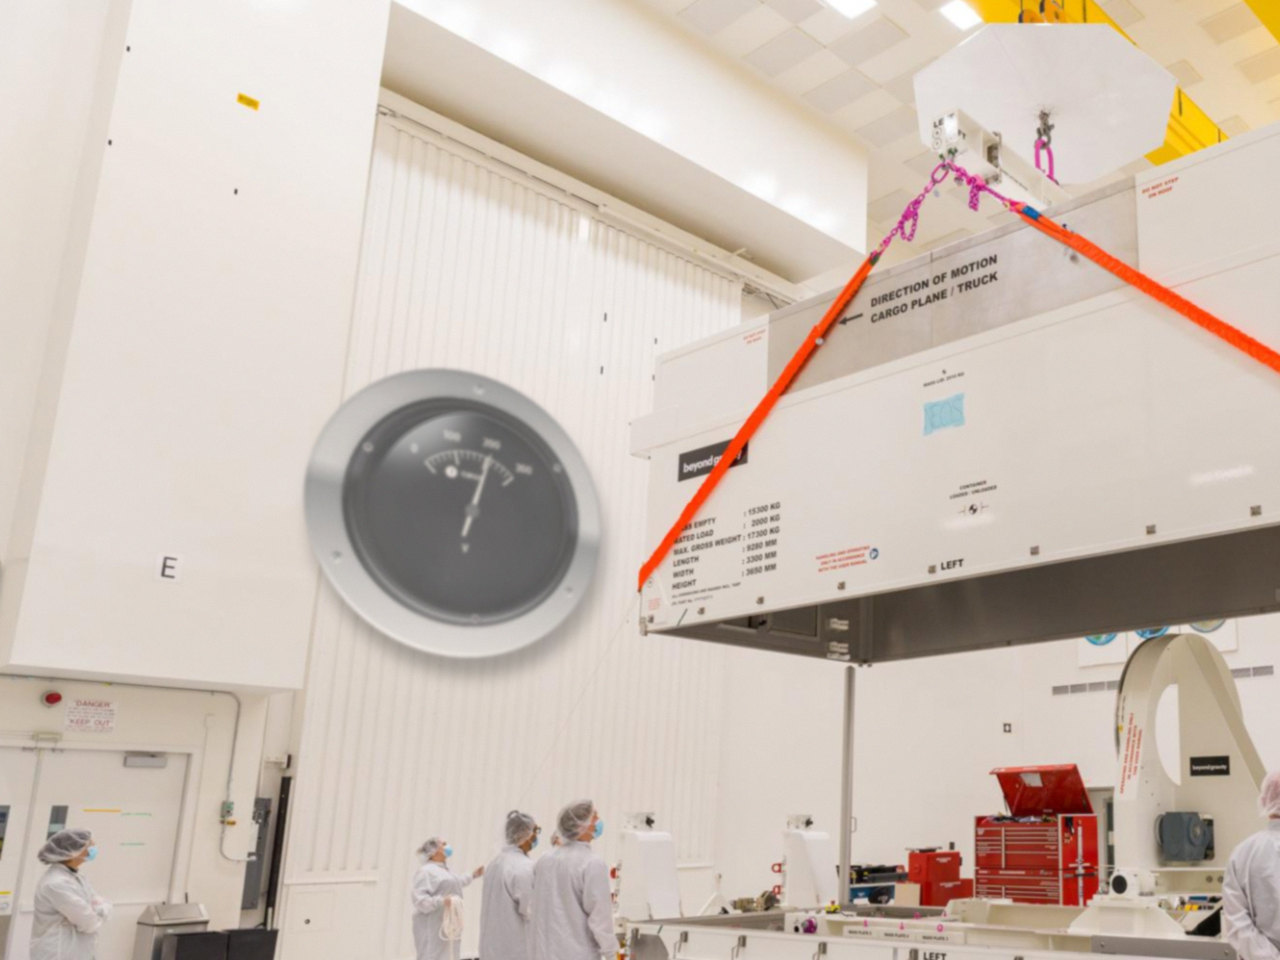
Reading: value=200 unit=V
